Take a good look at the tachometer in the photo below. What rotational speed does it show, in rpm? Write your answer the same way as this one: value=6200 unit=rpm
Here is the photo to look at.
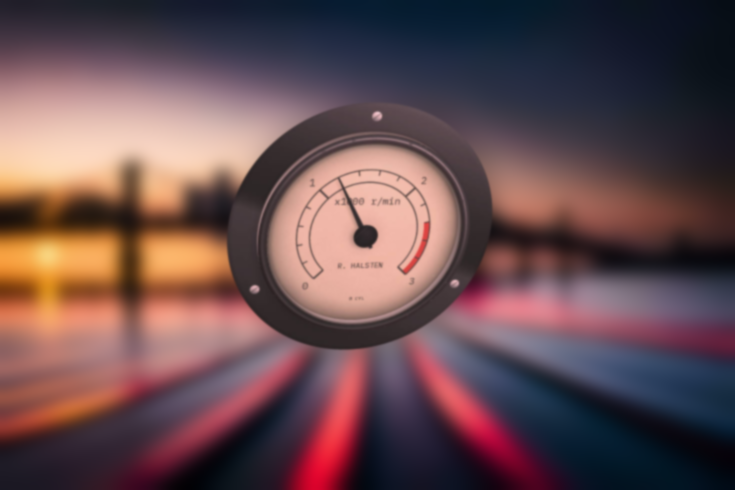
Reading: value=1200 unit=rpm
